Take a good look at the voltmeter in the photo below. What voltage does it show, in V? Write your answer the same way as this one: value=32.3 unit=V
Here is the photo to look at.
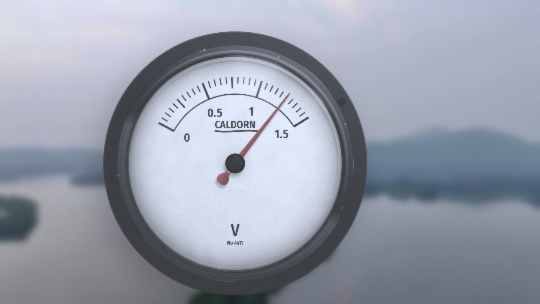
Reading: value=1.25 unit=V
